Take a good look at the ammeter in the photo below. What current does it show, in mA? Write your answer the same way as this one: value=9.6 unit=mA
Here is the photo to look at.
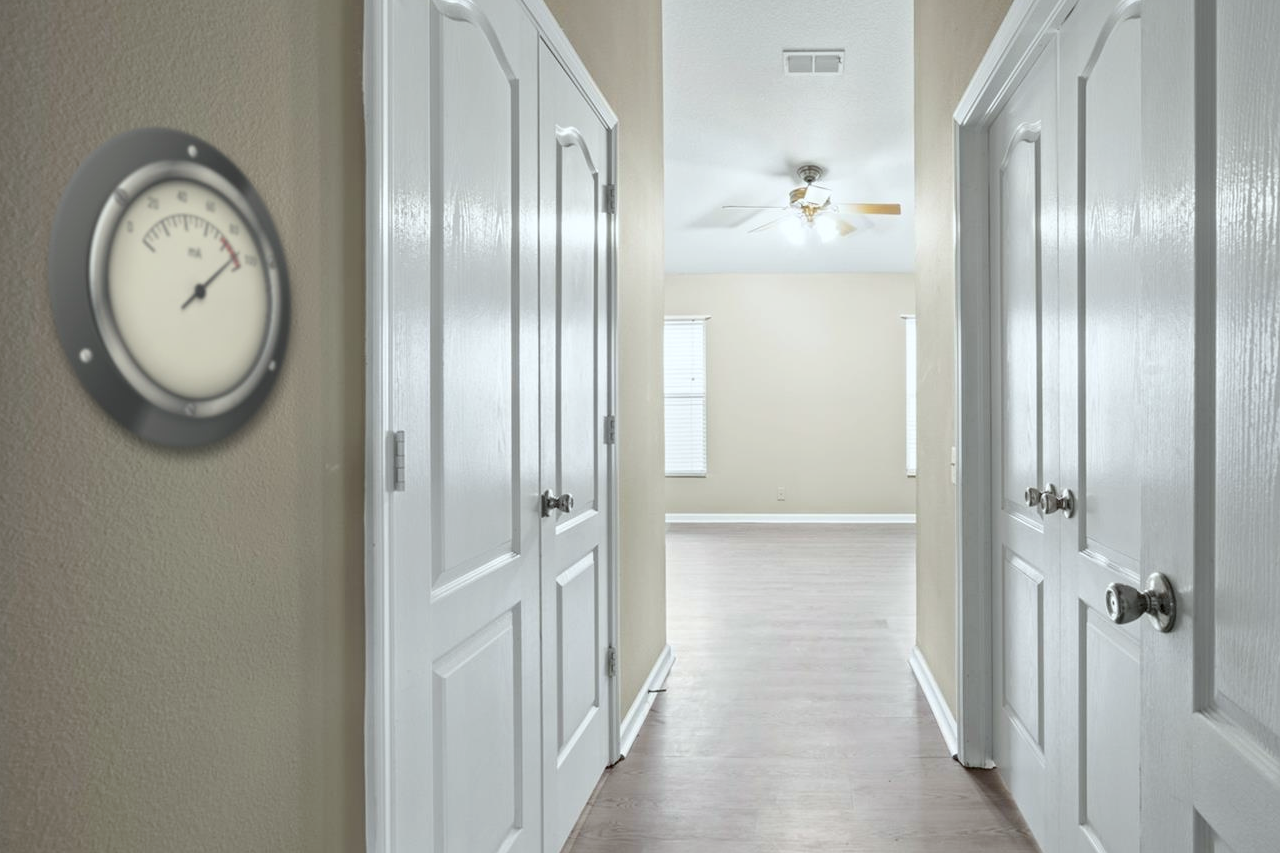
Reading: value=90 unit=mA
